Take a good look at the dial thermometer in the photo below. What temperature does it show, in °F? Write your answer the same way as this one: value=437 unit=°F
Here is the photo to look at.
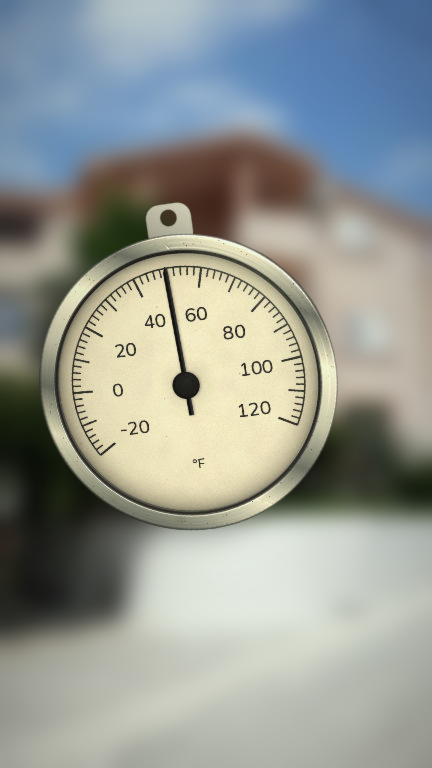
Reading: value=50 unit=°F
